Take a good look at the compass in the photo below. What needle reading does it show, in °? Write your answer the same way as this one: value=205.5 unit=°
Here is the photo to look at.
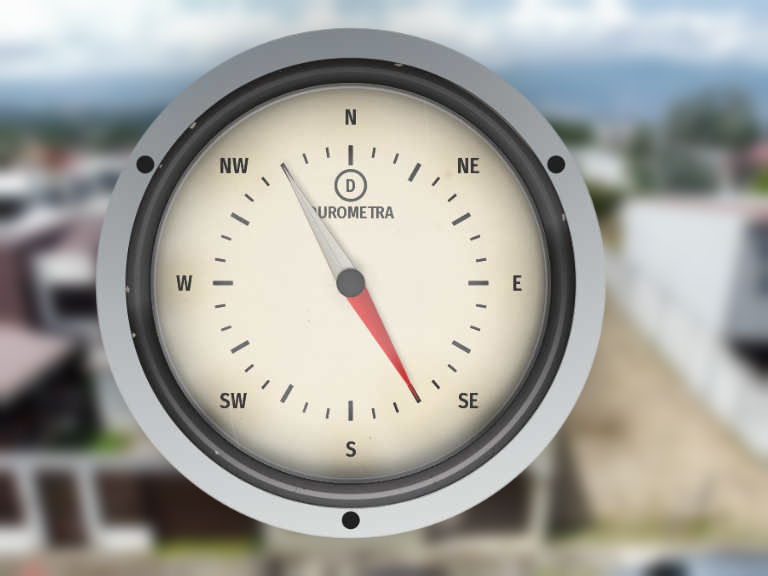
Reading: value=150 unit=°
